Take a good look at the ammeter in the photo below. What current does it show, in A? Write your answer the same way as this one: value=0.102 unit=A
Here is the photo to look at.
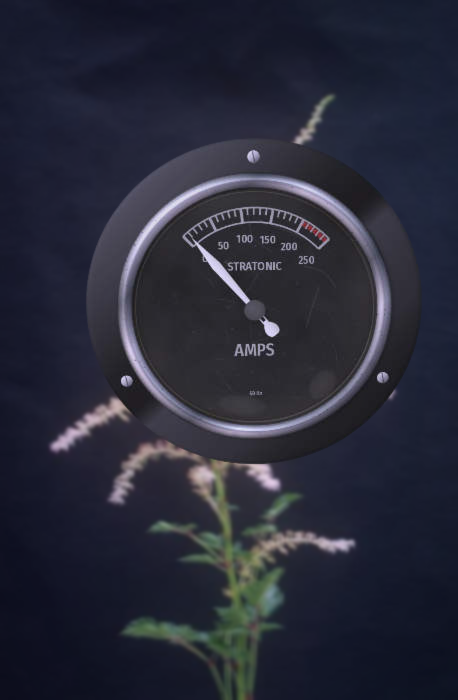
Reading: value=10 unit=A
